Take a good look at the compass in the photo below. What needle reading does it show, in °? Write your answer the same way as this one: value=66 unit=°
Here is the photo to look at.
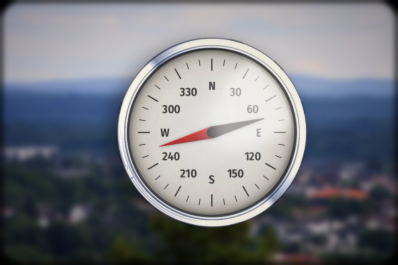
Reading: value=255 unit=°
